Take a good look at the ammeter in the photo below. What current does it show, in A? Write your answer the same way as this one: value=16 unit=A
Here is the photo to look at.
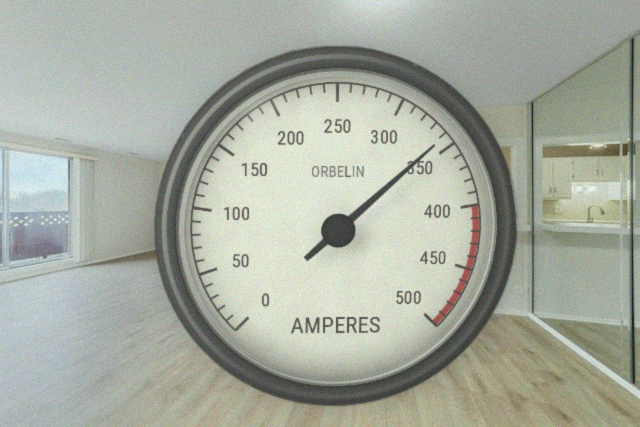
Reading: value=340 unit=A
